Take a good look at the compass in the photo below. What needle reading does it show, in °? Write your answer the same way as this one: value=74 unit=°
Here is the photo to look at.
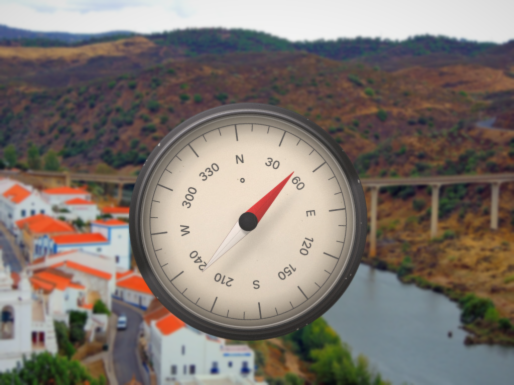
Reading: value=50 unit=°
